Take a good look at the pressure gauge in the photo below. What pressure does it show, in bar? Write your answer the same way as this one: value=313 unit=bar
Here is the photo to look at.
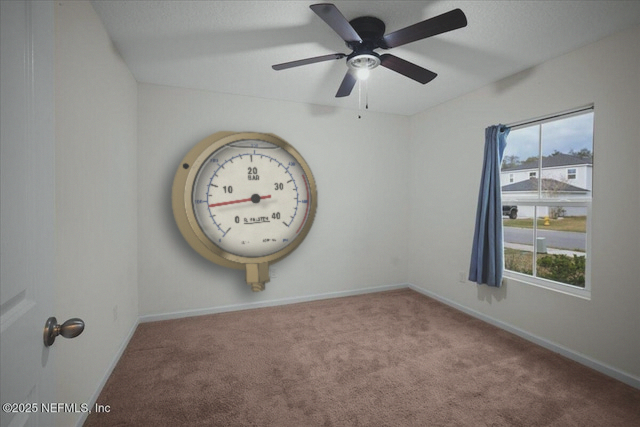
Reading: value=6 unit=bar
